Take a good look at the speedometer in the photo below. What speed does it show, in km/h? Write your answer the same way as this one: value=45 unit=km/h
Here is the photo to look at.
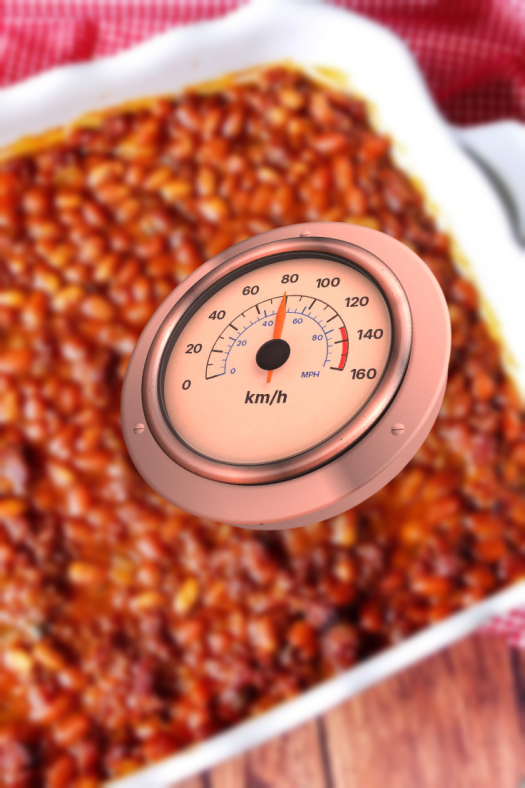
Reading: value=80 unit=km/h
